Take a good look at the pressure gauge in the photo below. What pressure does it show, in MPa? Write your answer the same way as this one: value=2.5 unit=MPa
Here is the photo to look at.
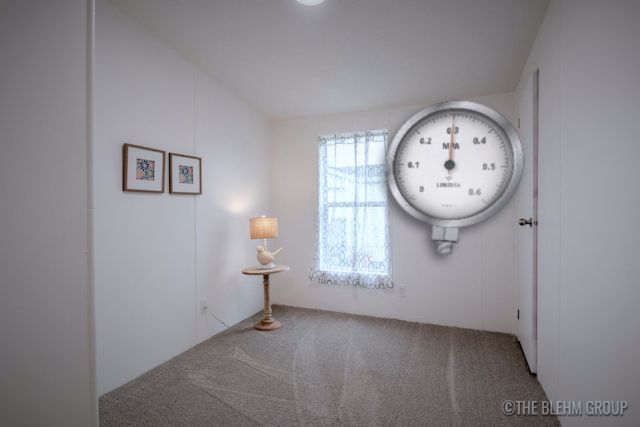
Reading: value=0.3 unit=MPa
